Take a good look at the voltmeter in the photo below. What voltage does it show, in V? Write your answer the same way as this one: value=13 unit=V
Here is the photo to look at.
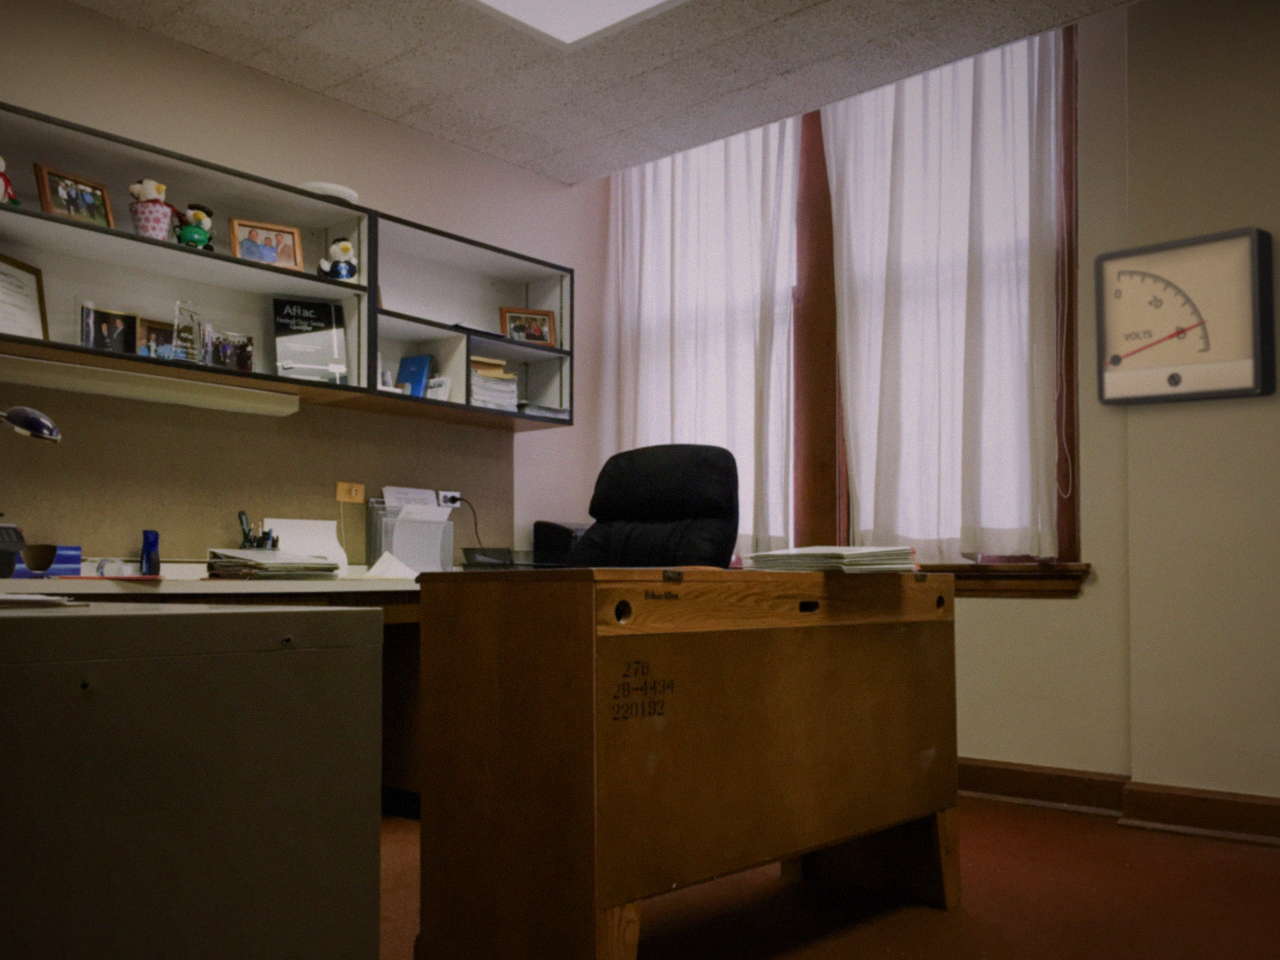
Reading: value=40 unit=V
